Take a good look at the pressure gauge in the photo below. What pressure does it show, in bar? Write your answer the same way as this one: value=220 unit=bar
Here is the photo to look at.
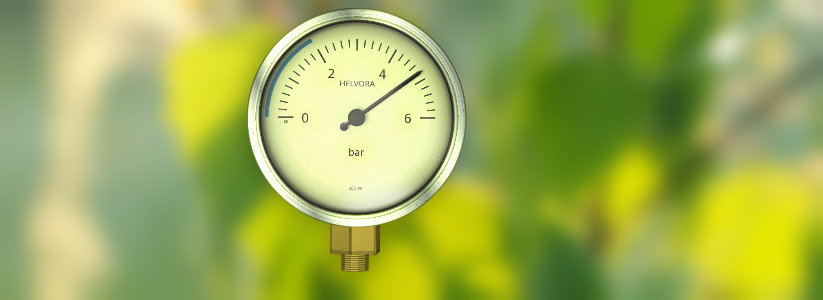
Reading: value=4.8 unit=bar
